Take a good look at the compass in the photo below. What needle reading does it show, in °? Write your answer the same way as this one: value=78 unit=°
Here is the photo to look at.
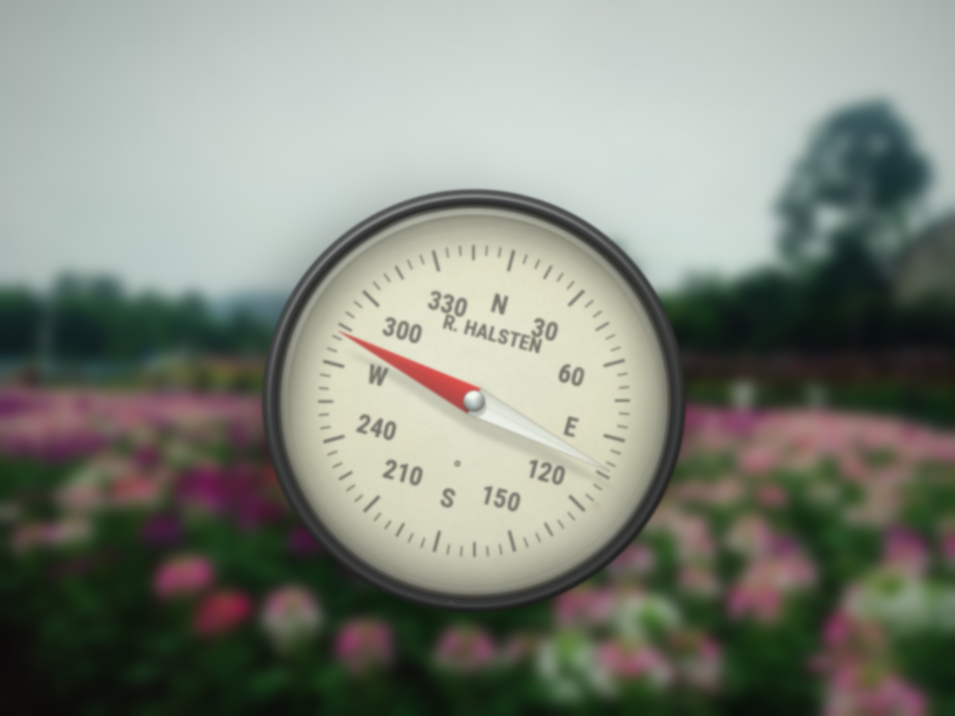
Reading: value=282.5 unit=°
